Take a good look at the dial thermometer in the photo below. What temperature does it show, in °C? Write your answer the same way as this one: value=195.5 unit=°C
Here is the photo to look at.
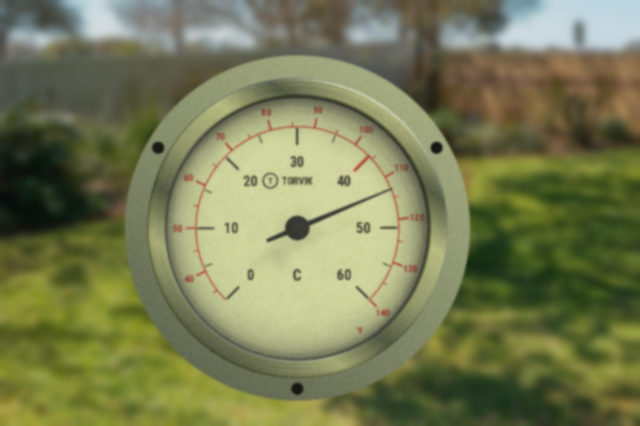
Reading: value=45 unit=°C
